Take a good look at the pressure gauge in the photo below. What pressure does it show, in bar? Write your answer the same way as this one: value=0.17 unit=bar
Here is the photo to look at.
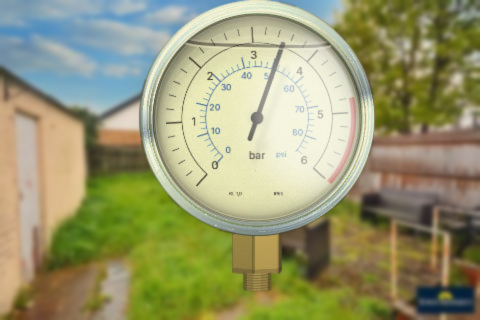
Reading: value=3.5 unit=bar
